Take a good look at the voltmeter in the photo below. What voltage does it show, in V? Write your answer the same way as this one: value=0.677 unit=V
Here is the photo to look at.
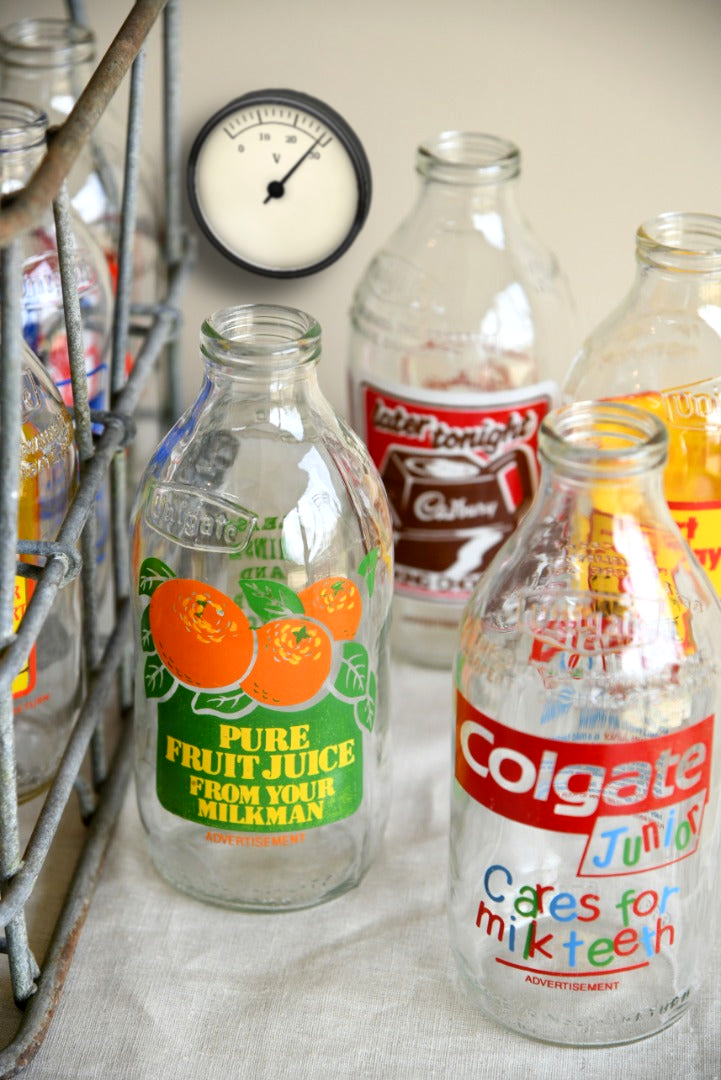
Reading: value=28 unit=V
